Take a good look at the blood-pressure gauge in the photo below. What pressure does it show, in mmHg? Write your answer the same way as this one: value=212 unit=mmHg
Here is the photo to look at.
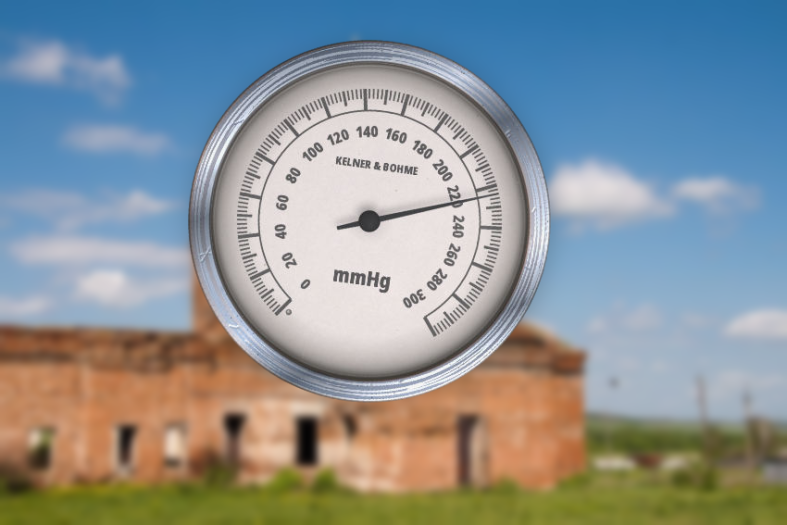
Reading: value=224 unit=mmHg
